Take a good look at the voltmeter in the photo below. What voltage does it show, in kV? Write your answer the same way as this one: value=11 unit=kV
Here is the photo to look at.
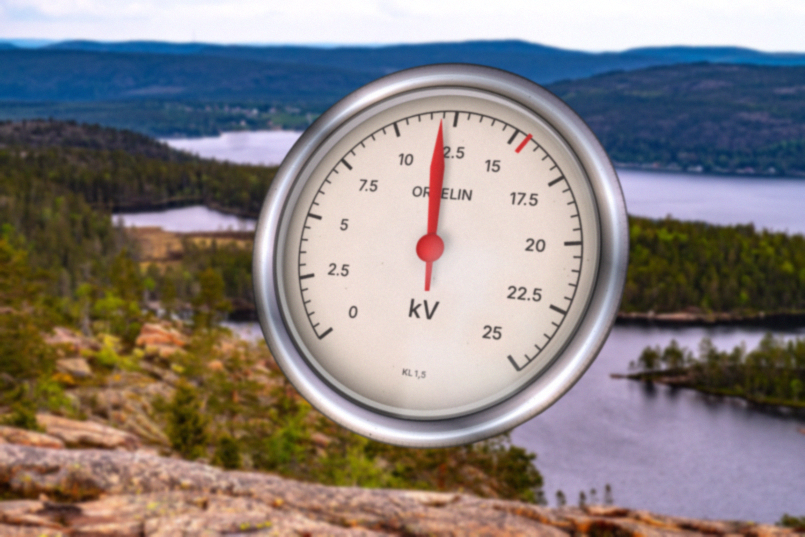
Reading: value=12 unit=kV
